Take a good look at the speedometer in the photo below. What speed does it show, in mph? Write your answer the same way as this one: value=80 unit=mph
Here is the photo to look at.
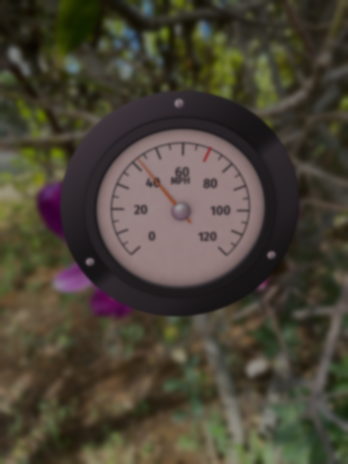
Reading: value=42.5 unit=mph
